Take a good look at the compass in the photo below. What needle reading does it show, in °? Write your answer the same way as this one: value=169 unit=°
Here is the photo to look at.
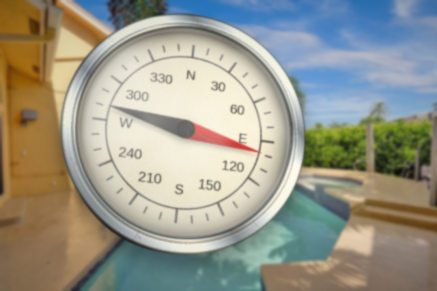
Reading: value=100 unit=°
